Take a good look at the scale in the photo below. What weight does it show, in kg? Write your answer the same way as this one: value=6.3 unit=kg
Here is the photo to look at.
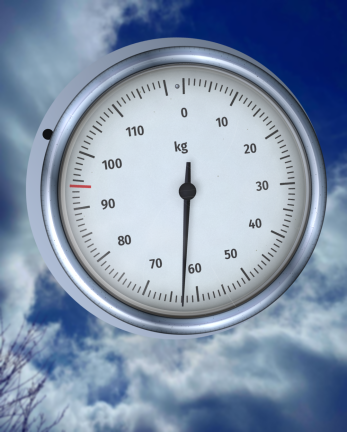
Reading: value=63 unit=kg
